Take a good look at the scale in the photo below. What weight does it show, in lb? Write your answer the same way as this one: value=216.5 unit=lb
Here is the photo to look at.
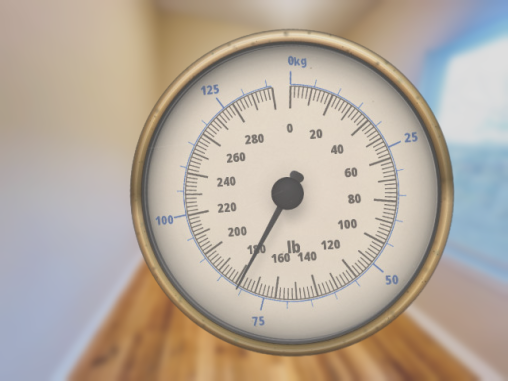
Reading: value=178 unit=lb
